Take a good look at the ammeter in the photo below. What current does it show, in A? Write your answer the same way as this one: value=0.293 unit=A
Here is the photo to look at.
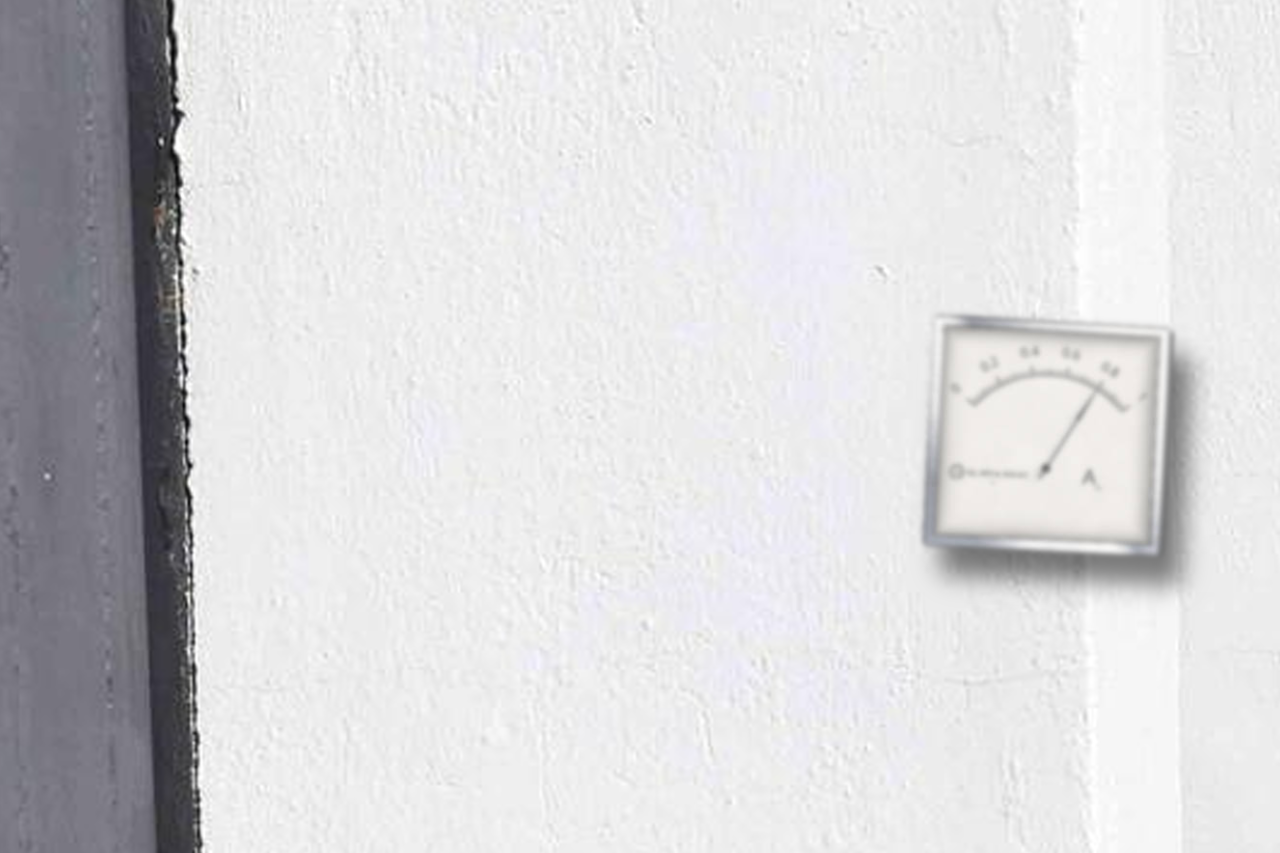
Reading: value=0.8 unit=A
